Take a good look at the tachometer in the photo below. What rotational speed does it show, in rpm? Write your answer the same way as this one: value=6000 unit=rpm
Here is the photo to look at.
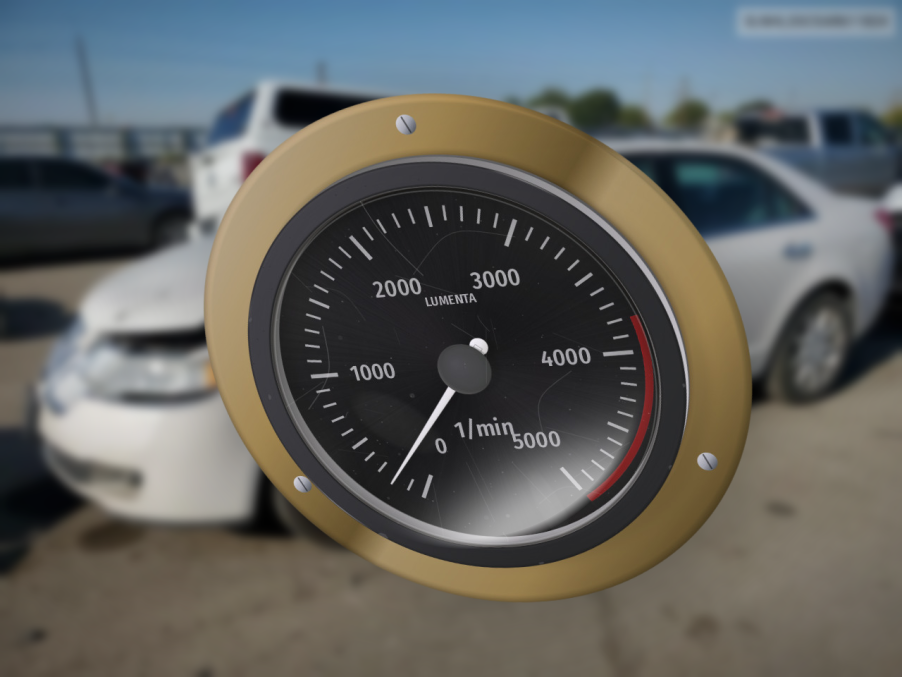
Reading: value=200 unit=rpm
